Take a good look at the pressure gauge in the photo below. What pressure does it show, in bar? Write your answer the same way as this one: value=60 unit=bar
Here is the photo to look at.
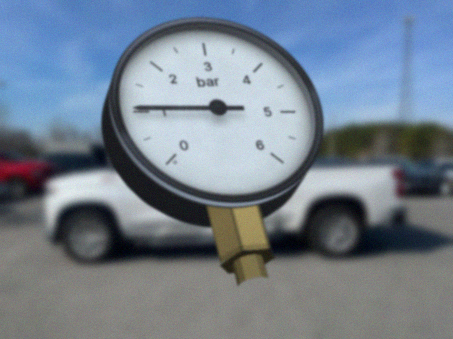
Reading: value=1 unit=bar
